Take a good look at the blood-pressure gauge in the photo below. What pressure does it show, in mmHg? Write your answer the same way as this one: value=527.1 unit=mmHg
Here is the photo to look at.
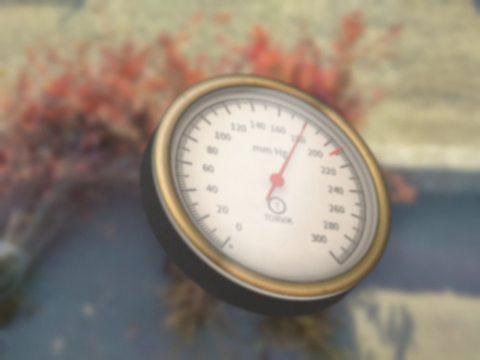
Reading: value=180 unit=mmHg
